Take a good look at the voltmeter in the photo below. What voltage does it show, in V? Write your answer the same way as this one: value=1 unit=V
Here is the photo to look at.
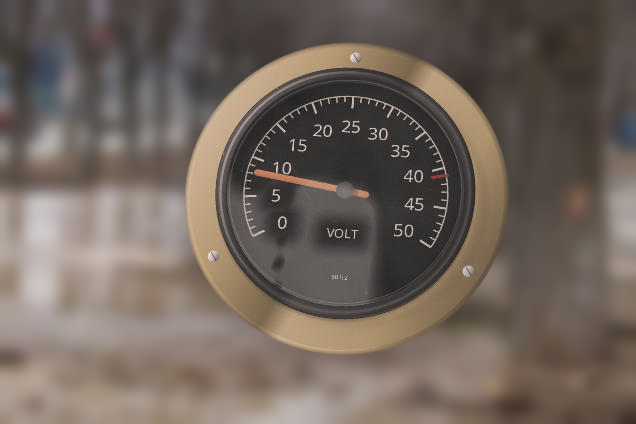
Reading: value=8 unit=V
